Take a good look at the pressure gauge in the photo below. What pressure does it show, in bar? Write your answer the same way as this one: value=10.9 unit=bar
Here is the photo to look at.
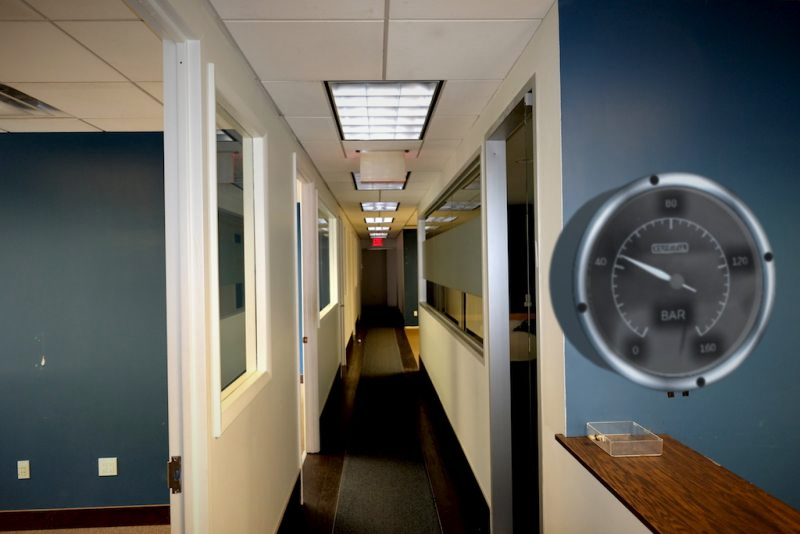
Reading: value=45 unit=bar
